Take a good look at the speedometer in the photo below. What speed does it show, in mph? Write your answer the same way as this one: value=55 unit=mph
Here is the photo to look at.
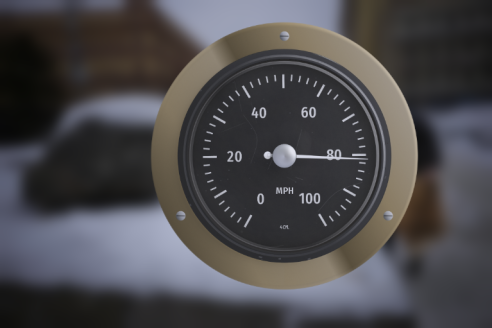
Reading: value=81 unit=mph
